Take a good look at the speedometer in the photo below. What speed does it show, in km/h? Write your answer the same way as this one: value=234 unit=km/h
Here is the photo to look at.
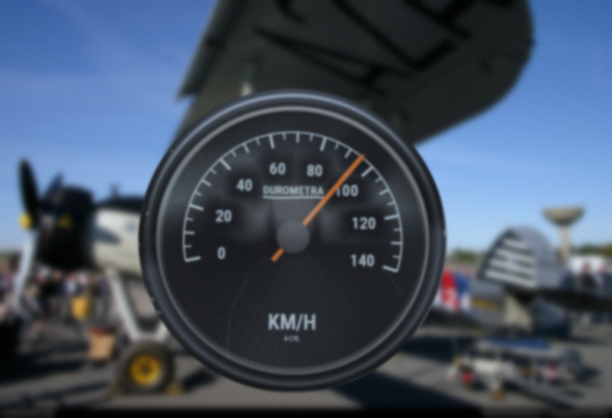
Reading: value=95 unit=km/h
